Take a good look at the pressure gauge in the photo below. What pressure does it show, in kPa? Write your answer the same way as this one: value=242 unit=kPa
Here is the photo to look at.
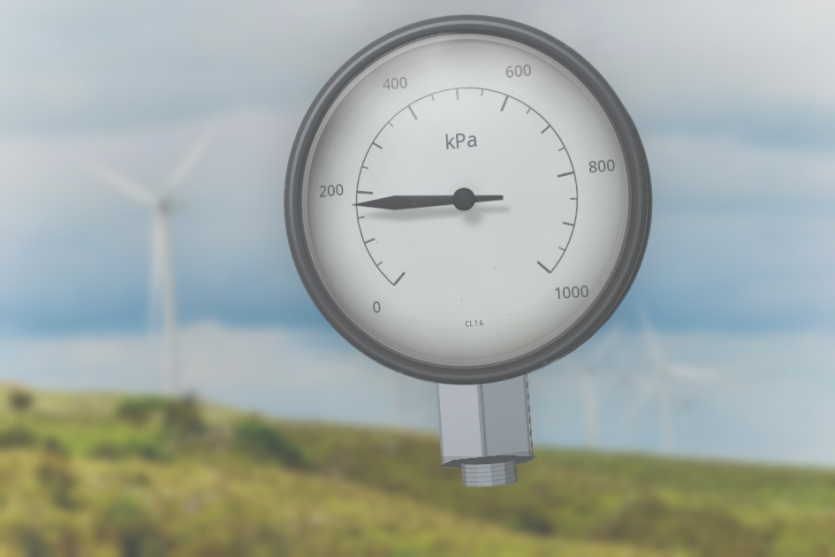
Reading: value=175 unit=kPa
